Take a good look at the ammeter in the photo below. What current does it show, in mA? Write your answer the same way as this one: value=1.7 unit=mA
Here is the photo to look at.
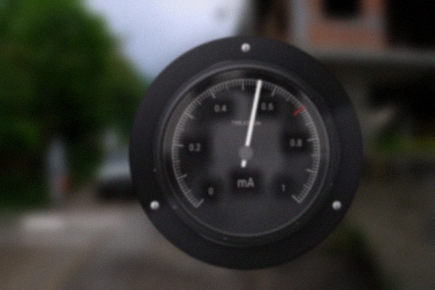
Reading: value=0.55 unit=mA
